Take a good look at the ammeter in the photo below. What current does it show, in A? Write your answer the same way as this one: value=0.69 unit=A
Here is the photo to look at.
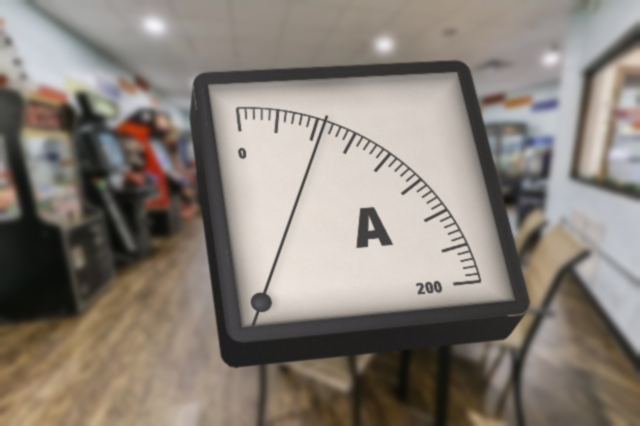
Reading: value=55 unit=A
